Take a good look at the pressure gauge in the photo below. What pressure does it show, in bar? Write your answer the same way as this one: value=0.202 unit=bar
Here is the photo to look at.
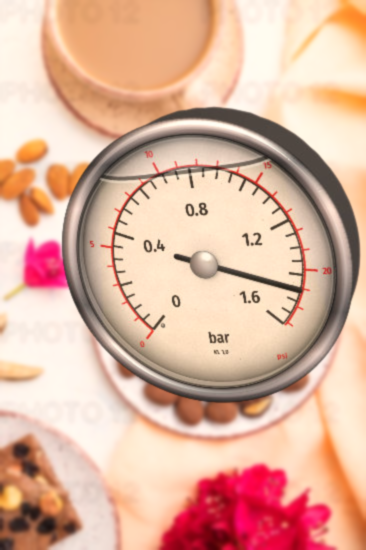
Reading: value=1.45 unit=bar
